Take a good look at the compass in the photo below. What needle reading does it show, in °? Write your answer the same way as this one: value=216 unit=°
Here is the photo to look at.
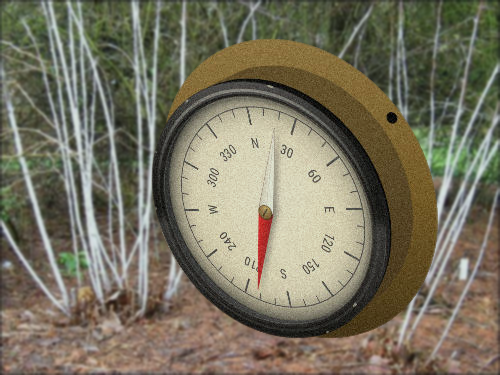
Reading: value=200 unit=°
